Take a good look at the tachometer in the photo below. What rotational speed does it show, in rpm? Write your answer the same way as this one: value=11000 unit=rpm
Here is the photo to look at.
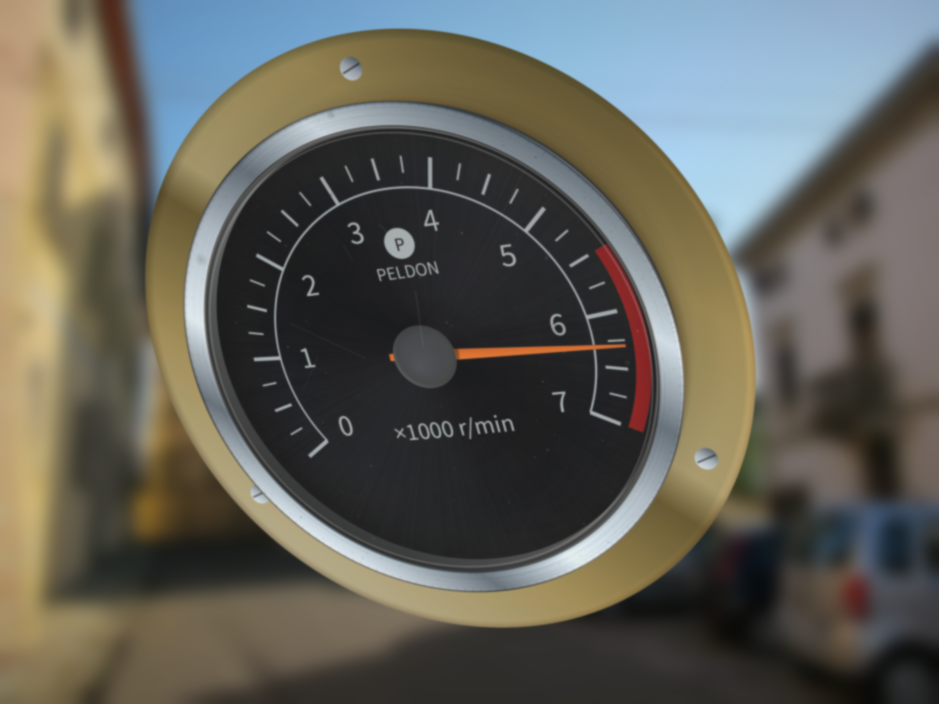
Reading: value=6250 unit=rpm
